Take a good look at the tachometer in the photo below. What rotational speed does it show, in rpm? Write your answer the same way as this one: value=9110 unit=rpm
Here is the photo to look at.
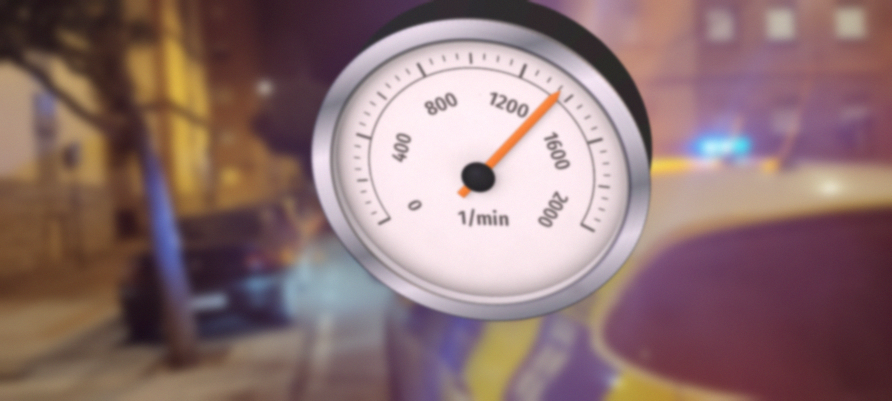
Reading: value=1350 unit=rpm
